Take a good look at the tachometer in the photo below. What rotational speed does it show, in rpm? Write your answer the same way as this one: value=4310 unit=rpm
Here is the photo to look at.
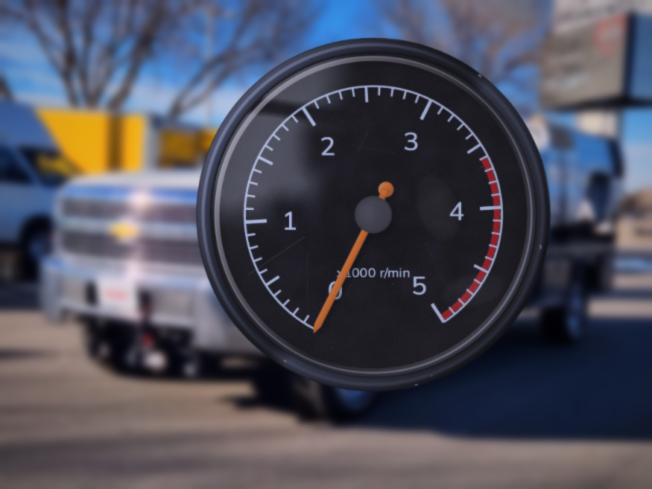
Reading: value=0 unit=rpm
